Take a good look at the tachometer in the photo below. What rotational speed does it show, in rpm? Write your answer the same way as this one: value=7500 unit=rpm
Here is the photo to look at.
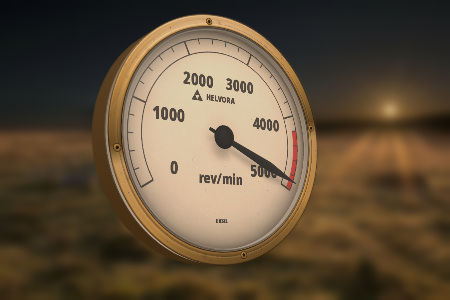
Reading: value=4900 unit=rpm
